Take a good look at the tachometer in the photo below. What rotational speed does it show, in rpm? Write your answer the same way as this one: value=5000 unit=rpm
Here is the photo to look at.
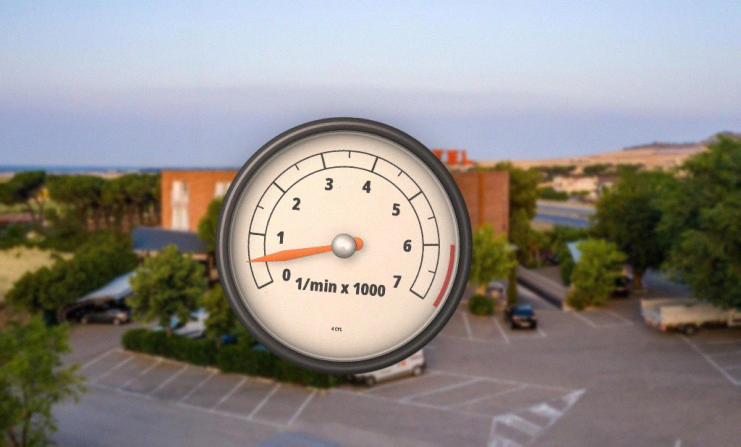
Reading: value=500 unit=rpm
